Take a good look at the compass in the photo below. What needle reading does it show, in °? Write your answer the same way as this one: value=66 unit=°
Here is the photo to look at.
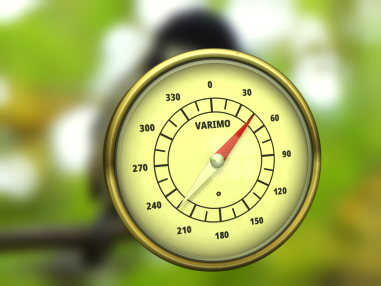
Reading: value=45 unit=°
